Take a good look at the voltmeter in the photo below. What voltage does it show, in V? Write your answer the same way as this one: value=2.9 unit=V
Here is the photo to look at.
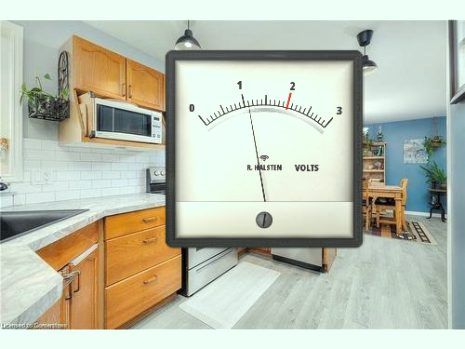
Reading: value=1.1 unit=V
